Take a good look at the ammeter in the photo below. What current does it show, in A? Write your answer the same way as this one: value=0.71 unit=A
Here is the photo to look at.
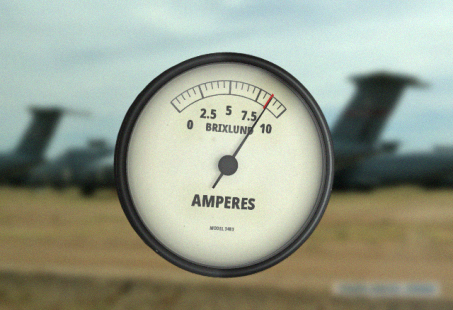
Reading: value=8.5 unit=A
